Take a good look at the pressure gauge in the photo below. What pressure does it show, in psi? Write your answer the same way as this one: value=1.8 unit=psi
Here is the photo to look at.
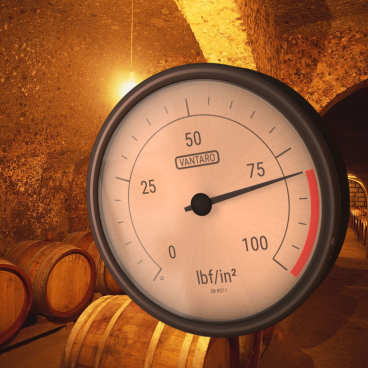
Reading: value=80 unit=psi
